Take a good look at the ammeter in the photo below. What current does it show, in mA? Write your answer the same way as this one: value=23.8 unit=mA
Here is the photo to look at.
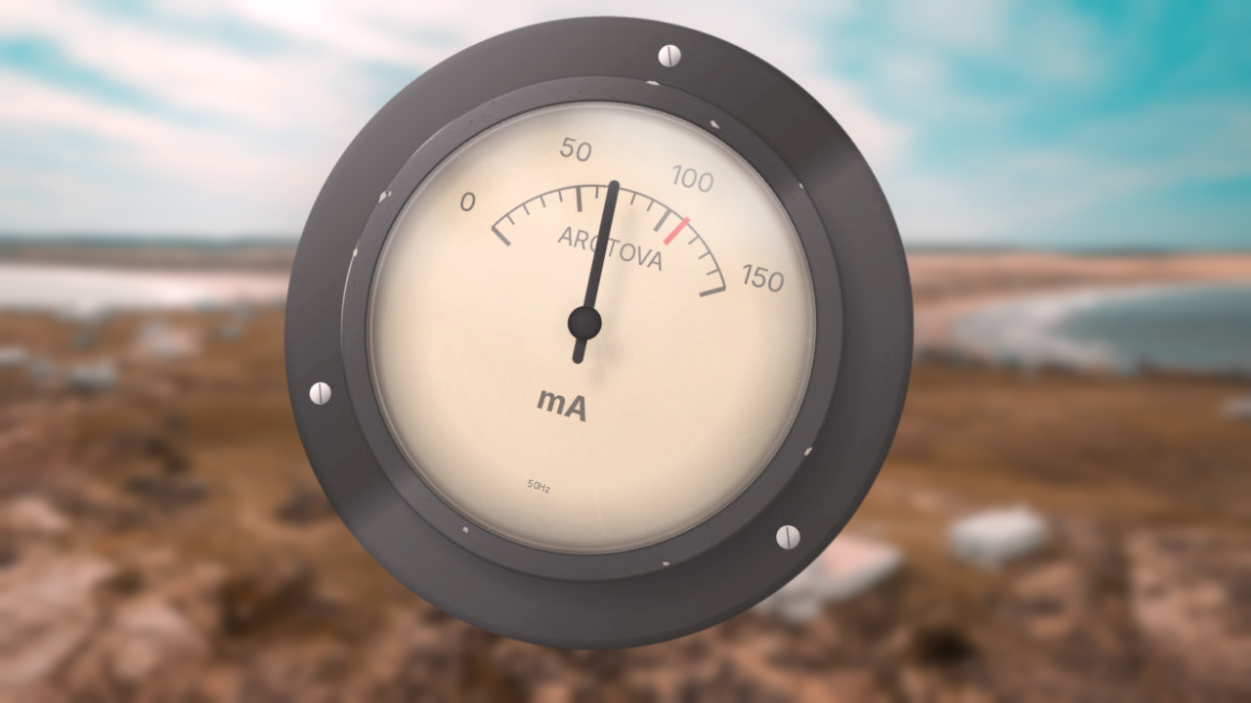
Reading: value=70 unit=mA
